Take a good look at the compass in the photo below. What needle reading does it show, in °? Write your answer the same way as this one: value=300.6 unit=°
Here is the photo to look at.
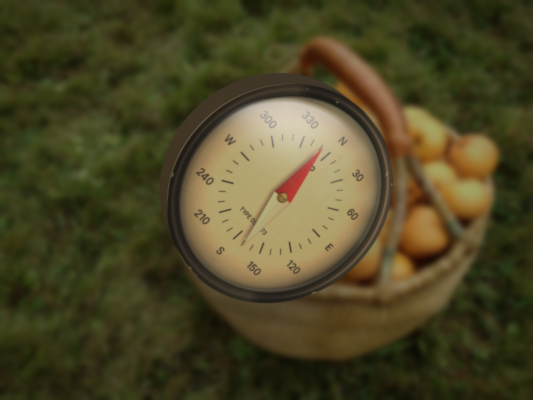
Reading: value=350 unit=°
